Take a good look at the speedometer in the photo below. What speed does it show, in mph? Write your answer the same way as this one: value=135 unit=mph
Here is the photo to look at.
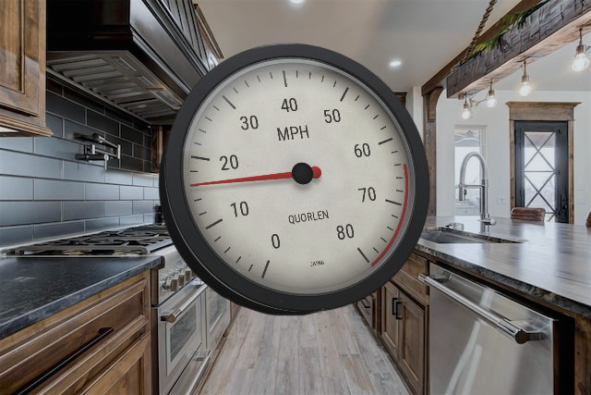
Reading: value=16 unit=mph
